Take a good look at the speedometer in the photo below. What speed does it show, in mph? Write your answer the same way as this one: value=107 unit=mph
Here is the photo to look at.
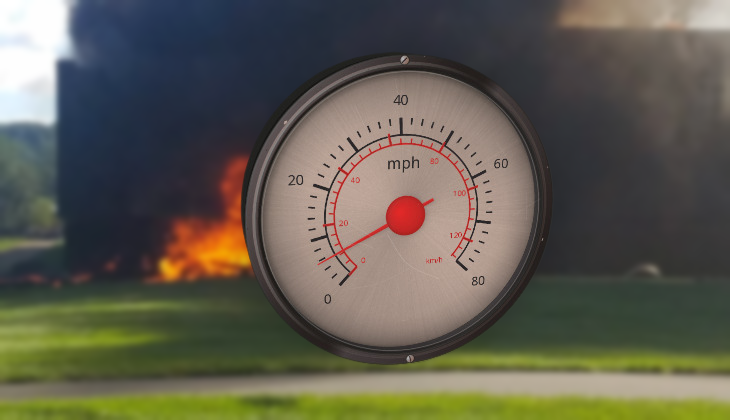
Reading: value=6 unit=mph
